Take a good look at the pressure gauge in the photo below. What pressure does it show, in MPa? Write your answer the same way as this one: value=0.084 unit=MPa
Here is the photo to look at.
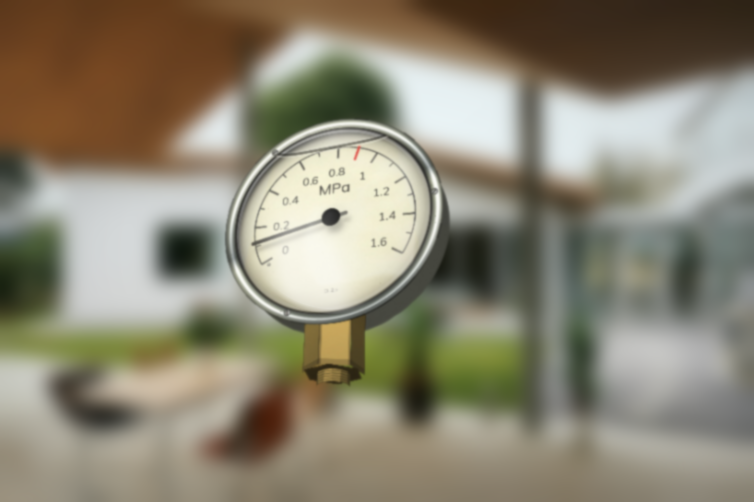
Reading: value=0.1 unit=MPa
